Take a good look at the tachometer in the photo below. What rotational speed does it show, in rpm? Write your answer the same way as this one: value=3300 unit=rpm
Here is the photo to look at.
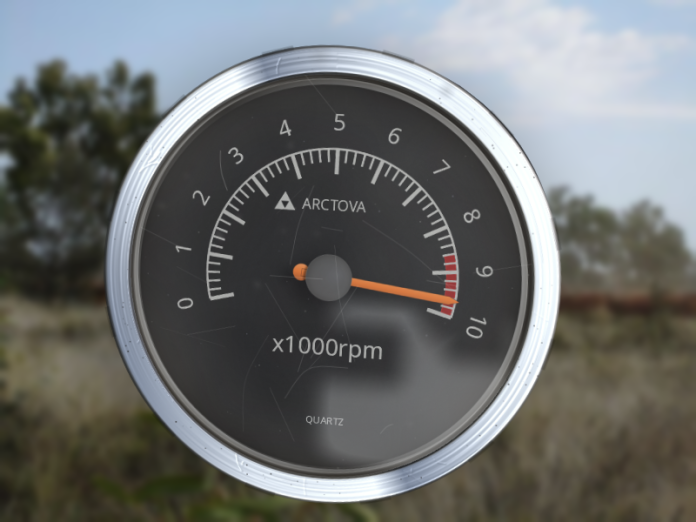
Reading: value=9600 unit=rpm
